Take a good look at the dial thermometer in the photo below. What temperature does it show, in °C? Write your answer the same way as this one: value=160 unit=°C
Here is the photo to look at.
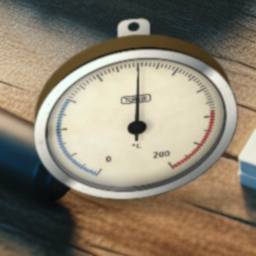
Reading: value=100 unit=°C
